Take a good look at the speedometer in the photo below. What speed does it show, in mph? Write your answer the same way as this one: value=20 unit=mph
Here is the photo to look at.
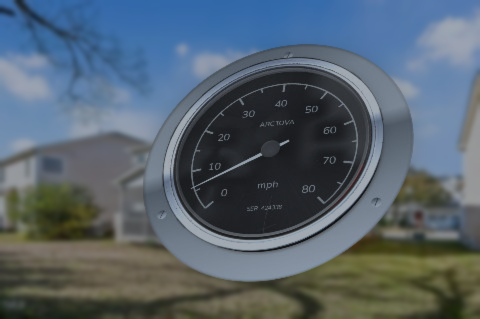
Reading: value=5 unit=mph
